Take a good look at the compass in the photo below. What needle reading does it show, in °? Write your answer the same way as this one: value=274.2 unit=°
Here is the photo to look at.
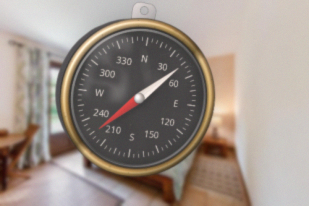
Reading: value=225 unit=°
